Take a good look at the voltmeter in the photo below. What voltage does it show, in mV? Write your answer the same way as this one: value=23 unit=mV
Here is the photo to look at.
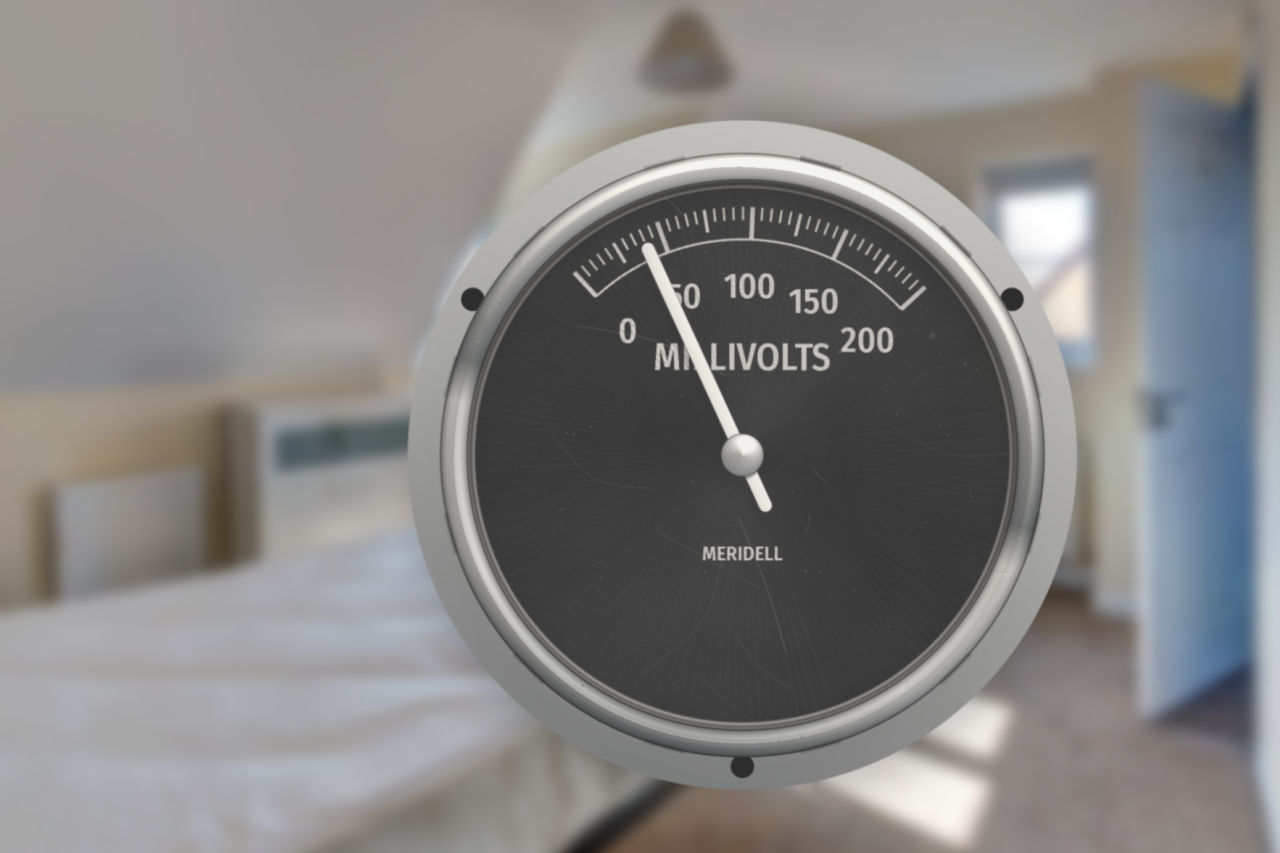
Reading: value=40 unit=mV
